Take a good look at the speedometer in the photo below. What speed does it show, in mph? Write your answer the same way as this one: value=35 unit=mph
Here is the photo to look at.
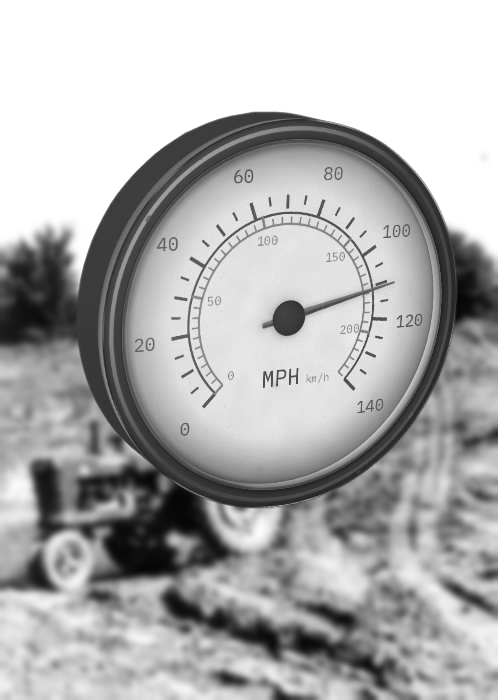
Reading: value=110 unit=mph
